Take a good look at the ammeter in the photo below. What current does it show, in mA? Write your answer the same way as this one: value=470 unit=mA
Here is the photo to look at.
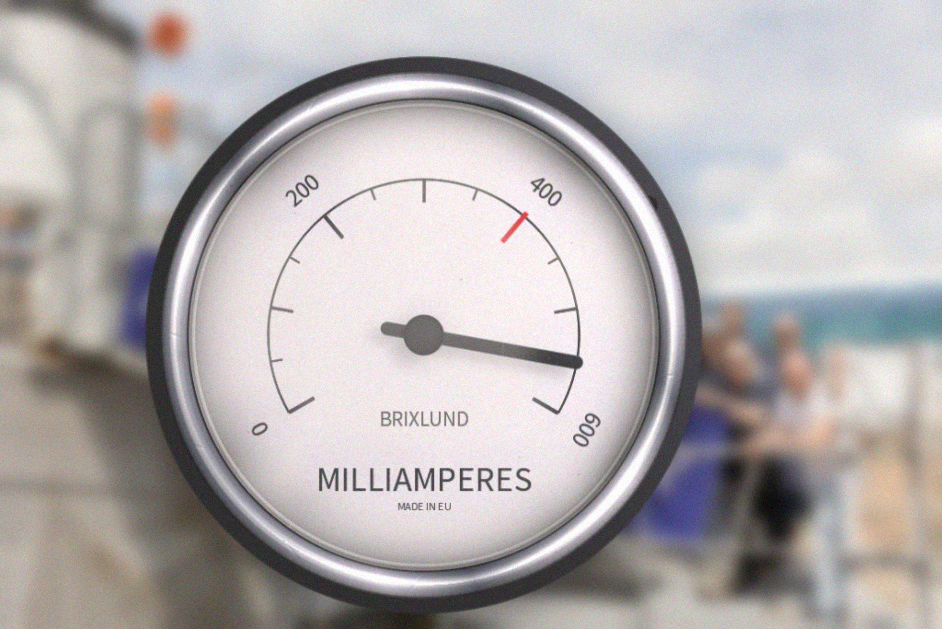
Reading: value=550 unit=mA
